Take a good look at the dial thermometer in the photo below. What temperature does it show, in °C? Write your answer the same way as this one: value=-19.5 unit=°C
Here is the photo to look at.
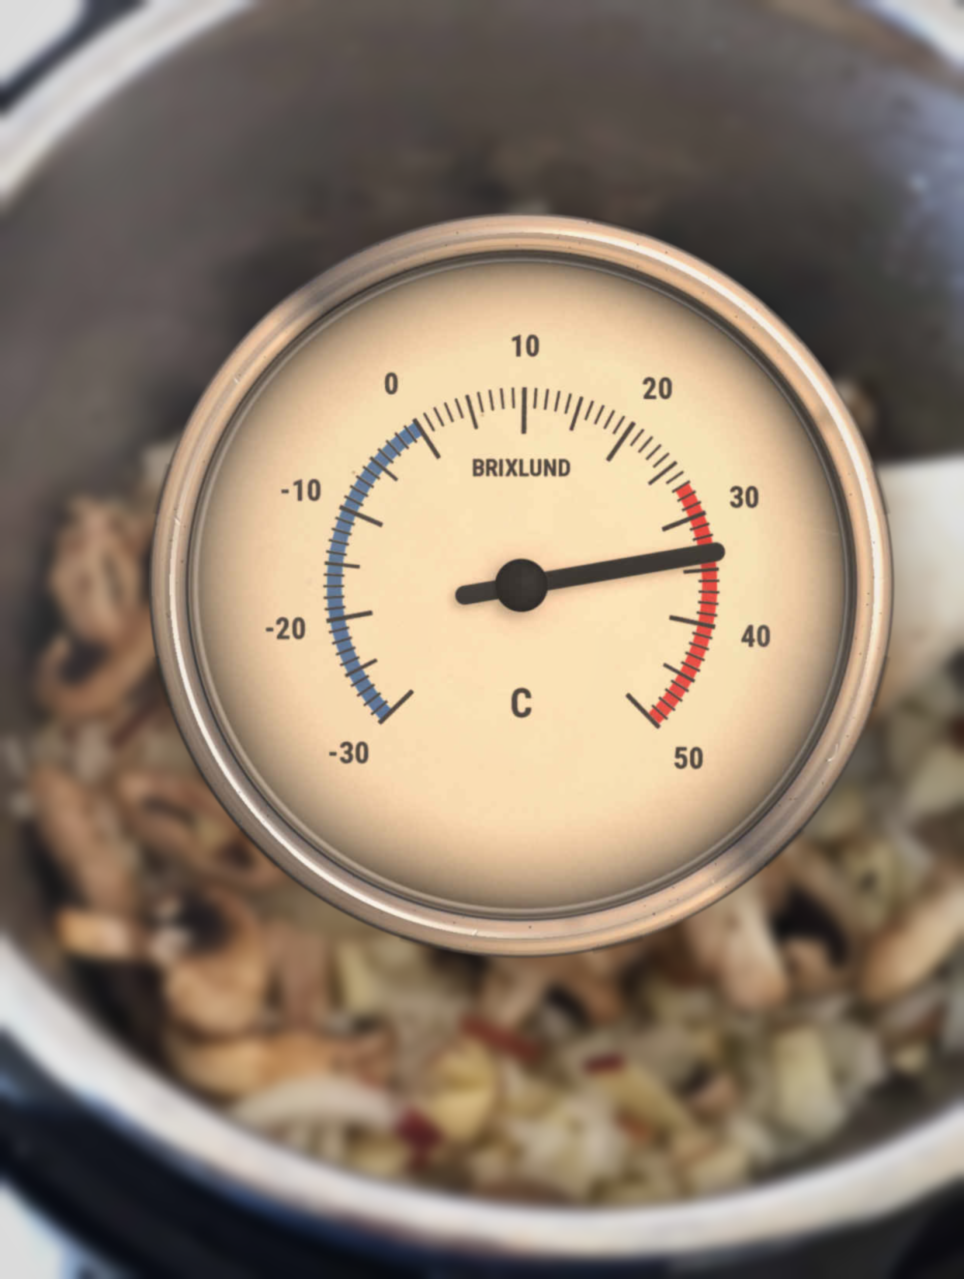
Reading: value=33.5 unit=°C
